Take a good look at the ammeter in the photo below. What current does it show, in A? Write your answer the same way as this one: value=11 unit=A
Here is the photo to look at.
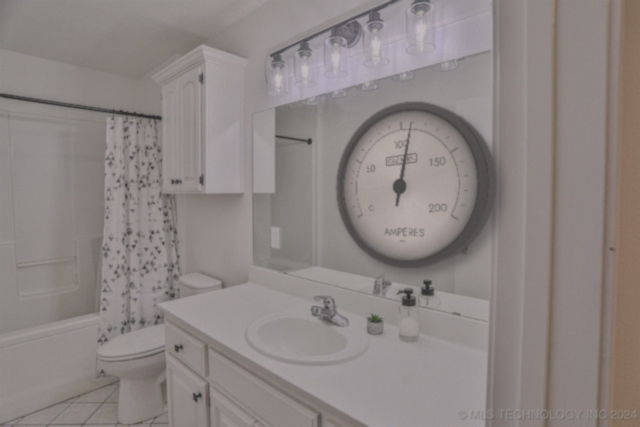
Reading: value=110 unit=A
